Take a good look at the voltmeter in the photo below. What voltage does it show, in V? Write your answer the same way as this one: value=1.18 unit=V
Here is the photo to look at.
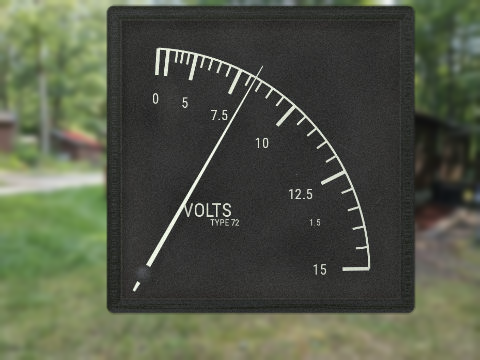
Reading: value=8.25 unit=V
